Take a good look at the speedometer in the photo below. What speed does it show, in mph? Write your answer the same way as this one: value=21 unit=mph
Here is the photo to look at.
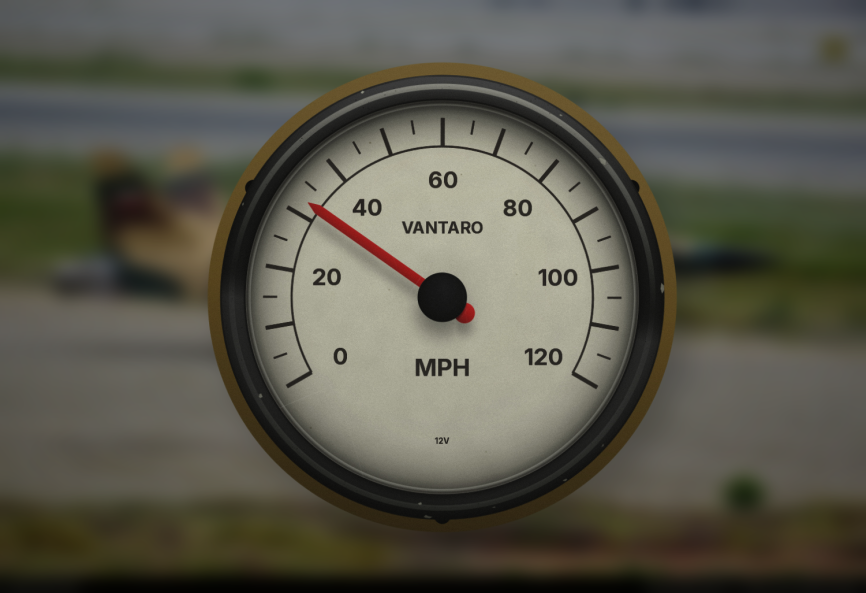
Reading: value=32.5 unit=mph
